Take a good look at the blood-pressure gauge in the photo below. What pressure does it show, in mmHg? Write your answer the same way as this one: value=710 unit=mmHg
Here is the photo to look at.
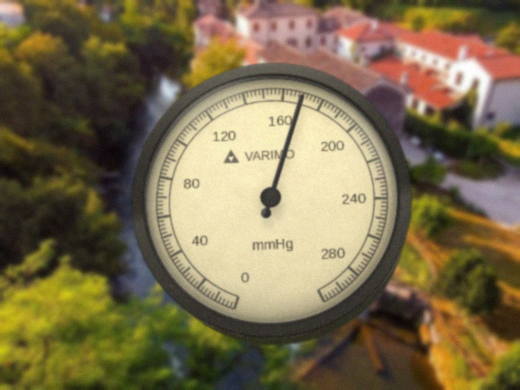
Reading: value=170 unit=mmHg
